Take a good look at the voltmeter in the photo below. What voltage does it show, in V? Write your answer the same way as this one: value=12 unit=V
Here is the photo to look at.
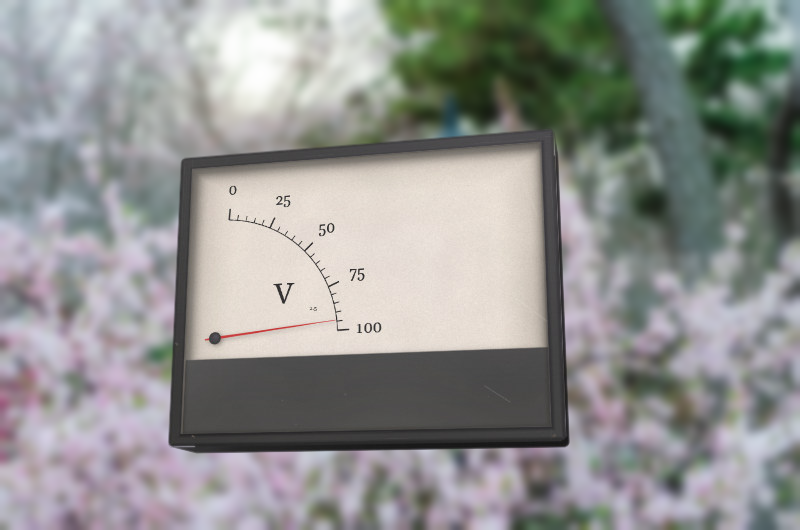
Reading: value=95 unit=V
